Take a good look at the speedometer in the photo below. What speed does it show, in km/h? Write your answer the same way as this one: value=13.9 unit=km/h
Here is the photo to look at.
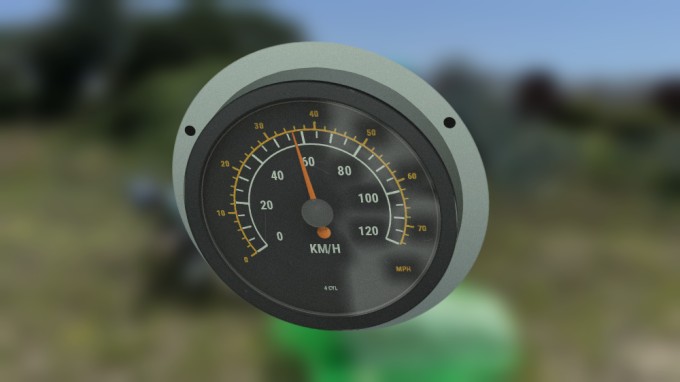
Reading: value=57.5 unit=km/h
